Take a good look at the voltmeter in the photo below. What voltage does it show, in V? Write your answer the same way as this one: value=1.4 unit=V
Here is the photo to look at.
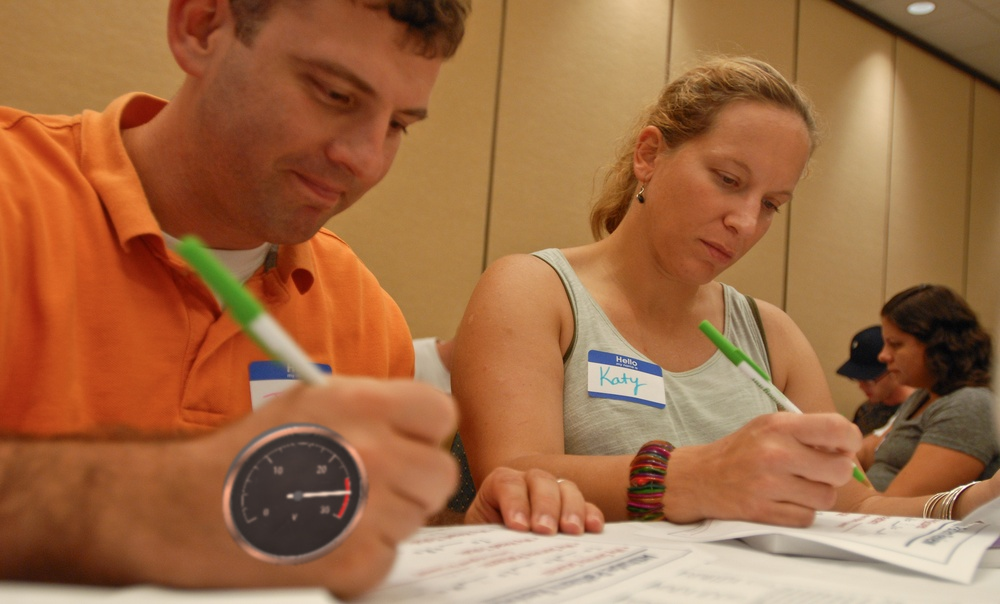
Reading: value=26 unit=V
